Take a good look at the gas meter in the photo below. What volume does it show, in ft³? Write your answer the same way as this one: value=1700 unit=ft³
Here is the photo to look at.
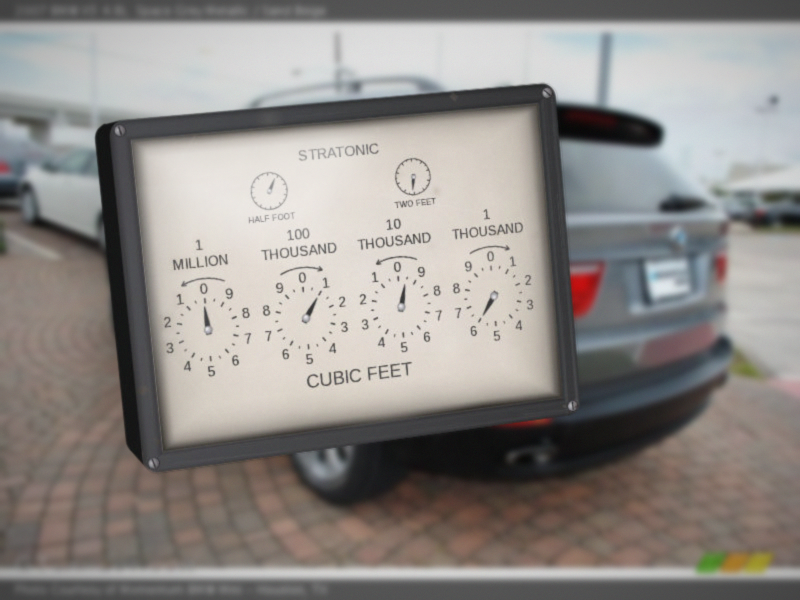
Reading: value=9600 unit=ft³
